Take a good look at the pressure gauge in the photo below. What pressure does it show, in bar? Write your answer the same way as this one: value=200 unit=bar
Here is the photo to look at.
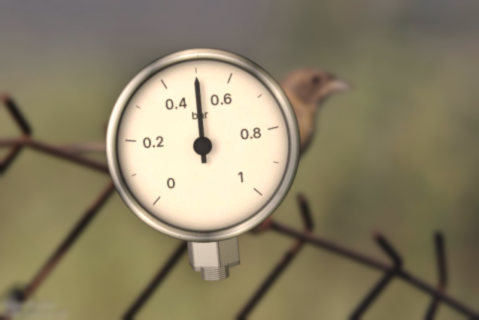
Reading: value=0.5 unit=bar
